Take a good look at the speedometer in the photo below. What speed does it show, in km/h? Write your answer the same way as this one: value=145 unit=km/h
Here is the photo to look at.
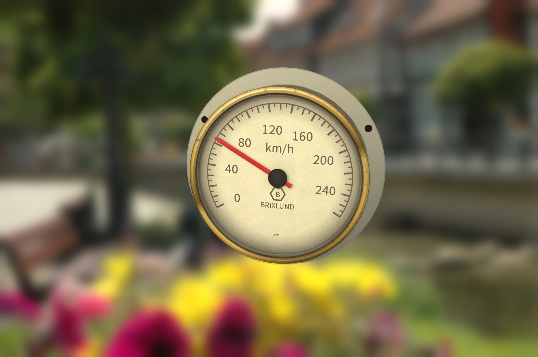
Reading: value=65 unit=km/h
